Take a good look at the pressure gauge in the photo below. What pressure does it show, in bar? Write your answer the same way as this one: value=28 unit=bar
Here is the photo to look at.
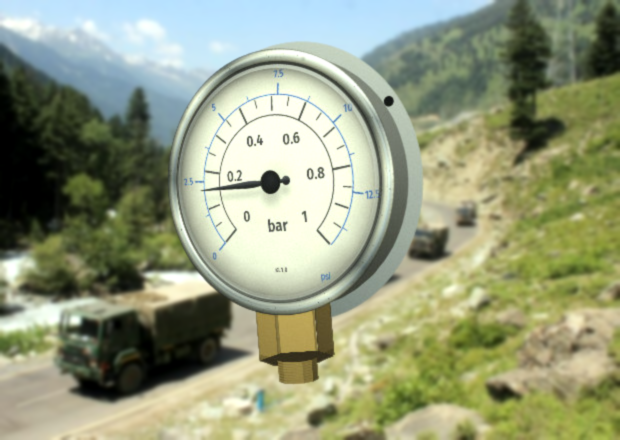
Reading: value=0.15 unit=bar
